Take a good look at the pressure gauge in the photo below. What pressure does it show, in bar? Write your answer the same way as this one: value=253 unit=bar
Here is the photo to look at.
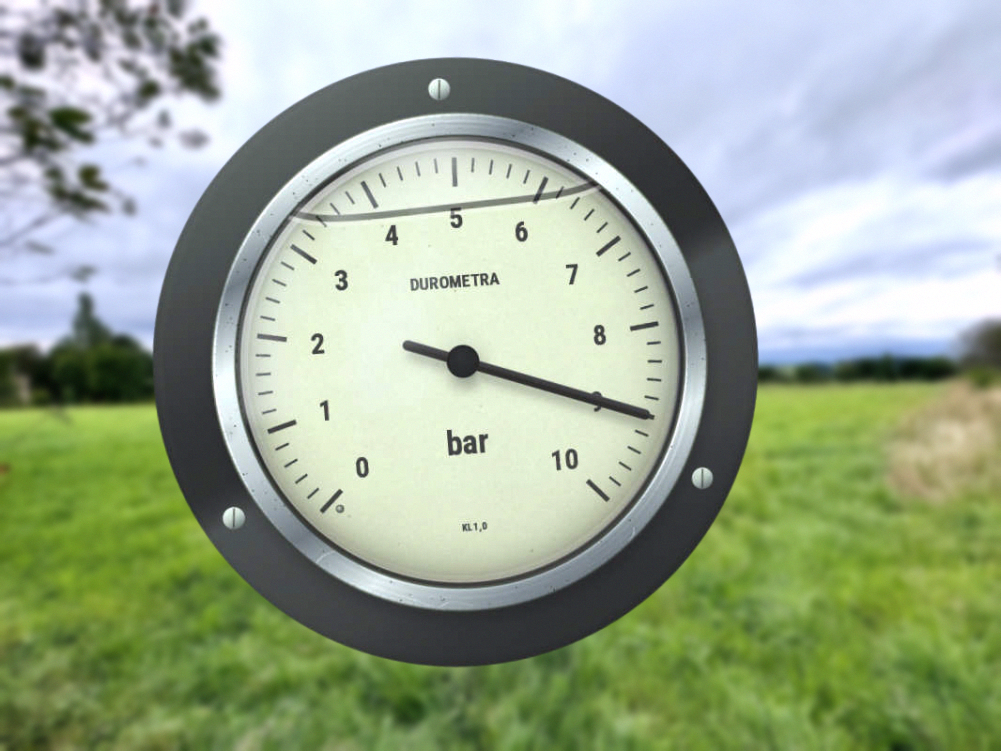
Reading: value=9 unit=bar
